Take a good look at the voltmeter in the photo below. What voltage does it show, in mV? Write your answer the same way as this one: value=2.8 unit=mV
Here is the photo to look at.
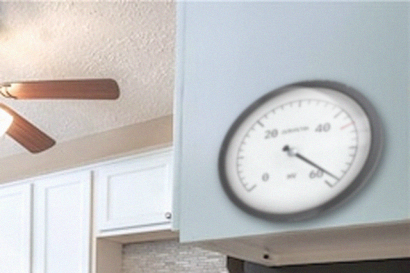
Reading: value=58 unit=mV
